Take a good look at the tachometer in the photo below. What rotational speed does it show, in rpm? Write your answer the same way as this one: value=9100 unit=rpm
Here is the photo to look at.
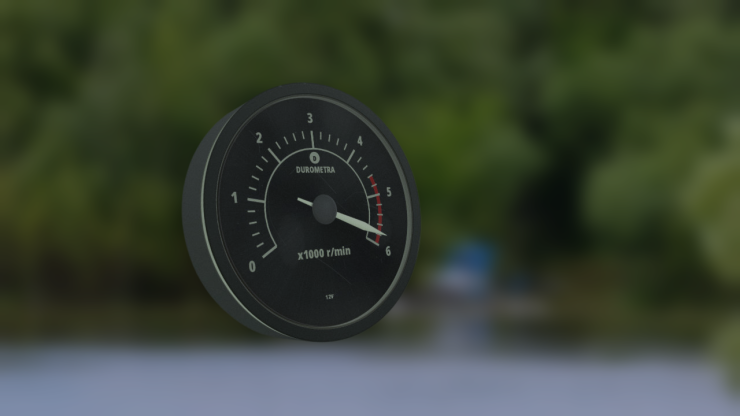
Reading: value=5800 unit=rpm
